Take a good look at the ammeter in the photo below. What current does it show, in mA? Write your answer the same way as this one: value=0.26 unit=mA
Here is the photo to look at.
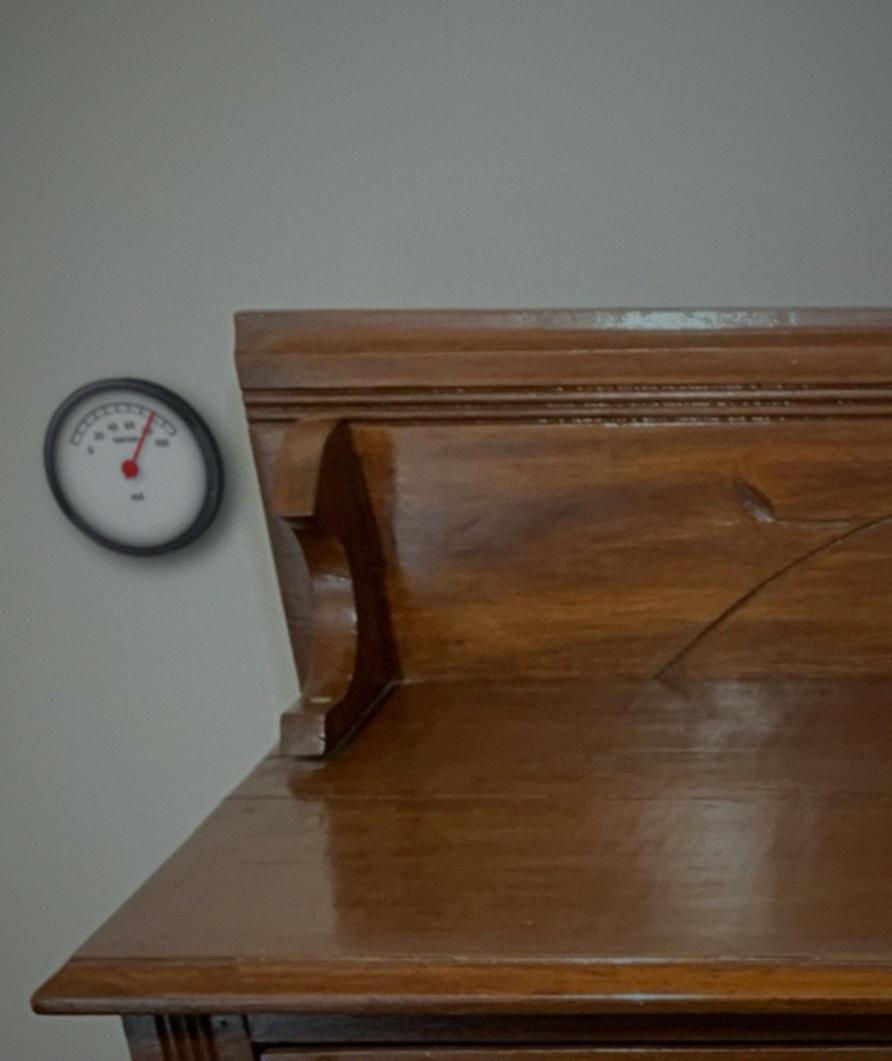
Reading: value=80 unit=mA
